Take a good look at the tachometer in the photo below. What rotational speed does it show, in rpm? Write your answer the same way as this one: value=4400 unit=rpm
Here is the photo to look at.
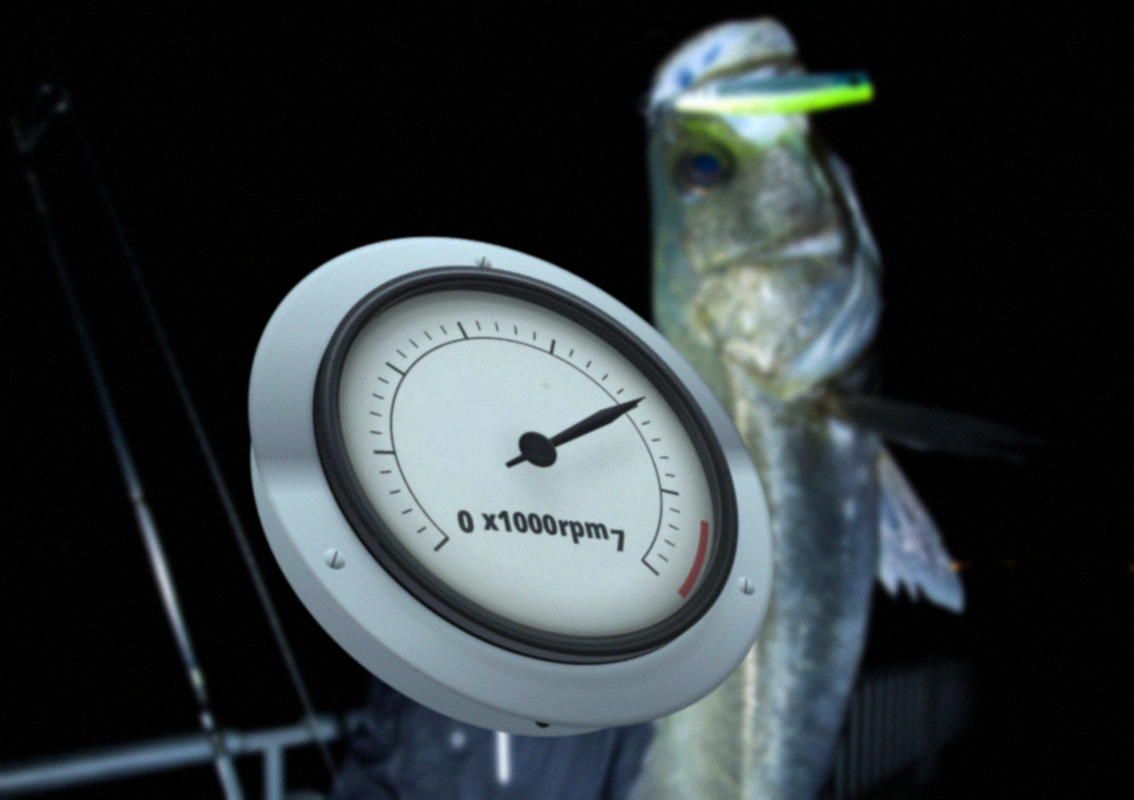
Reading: value=5000 unit=rpm
